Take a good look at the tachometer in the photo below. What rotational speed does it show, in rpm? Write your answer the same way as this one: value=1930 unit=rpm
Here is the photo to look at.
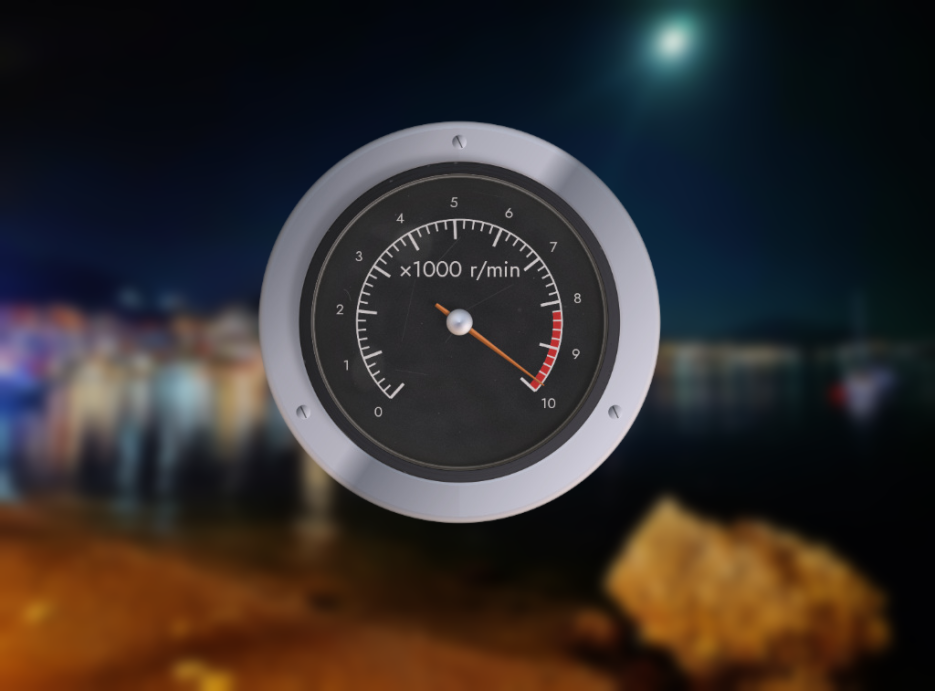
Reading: value=9800 unit=rpm
